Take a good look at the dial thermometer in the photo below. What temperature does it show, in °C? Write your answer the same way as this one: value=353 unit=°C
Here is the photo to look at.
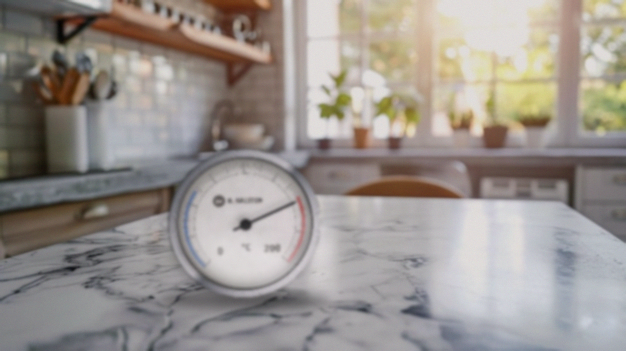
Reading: value=150 unit=°C
